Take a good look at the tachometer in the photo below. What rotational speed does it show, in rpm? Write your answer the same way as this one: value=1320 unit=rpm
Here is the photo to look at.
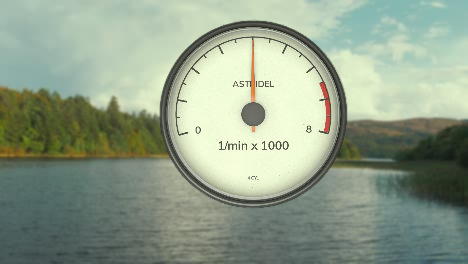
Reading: value=4000 unit=rpm
